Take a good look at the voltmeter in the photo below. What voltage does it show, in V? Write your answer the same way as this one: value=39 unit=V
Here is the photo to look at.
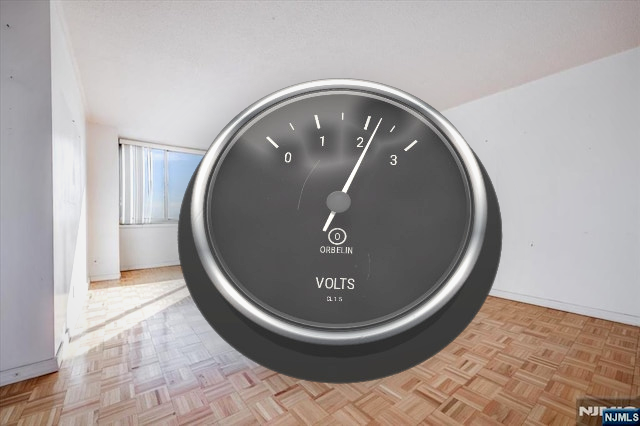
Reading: value=2.25 unit=V
